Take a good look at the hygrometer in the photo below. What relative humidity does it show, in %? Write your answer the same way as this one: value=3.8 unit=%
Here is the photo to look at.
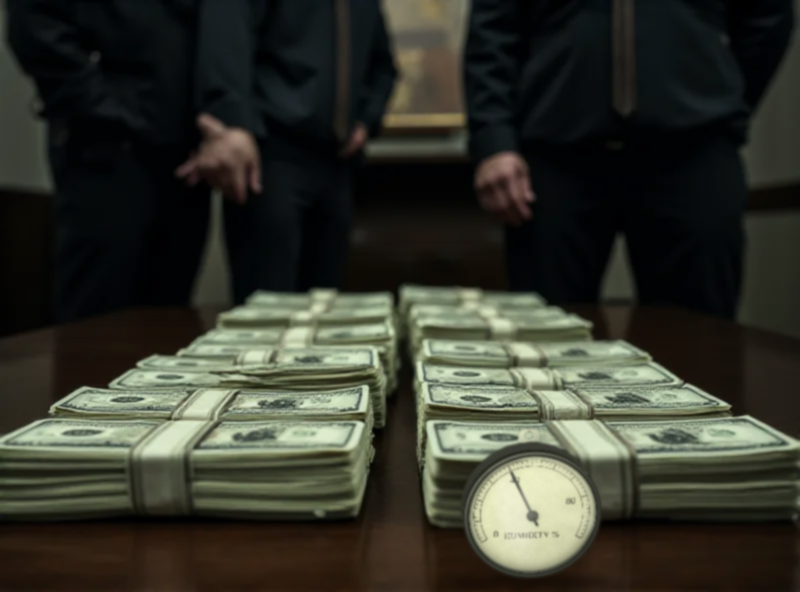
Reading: value=40 unit=%
